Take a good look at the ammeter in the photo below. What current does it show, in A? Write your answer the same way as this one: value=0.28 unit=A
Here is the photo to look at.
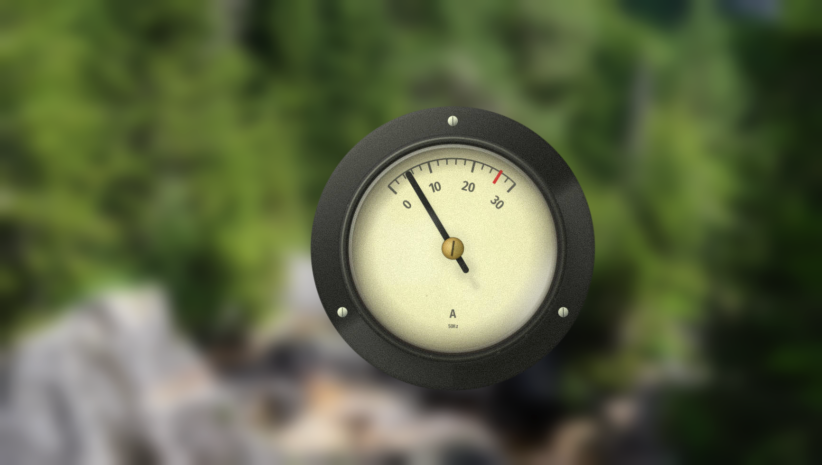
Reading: value=5 unit=A
